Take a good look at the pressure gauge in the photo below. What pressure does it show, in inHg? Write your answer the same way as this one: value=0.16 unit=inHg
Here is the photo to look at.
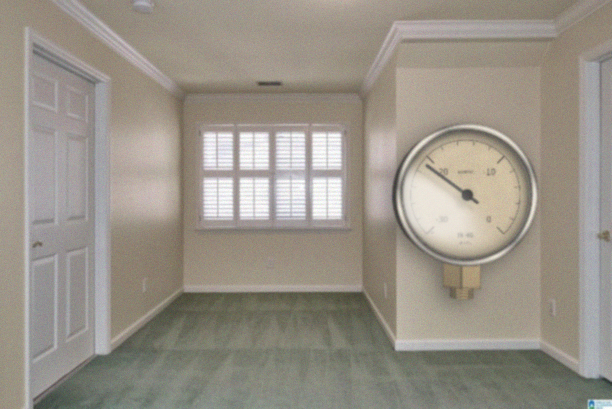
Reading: value=-21 unit=inHg
